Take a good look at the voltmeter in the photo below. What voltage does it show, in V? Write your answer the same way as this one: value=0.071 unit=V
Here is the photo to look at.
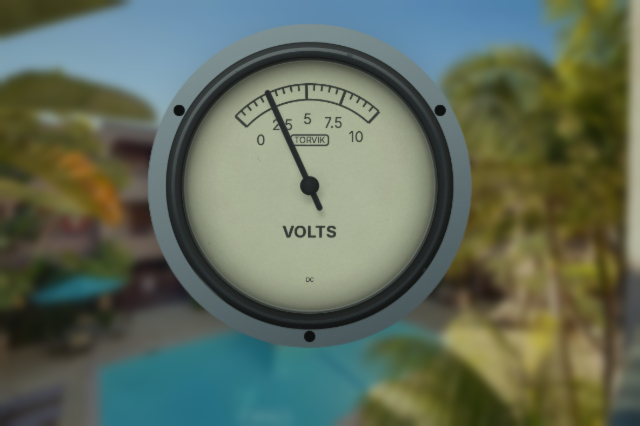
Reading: value=2.5 unit=V
